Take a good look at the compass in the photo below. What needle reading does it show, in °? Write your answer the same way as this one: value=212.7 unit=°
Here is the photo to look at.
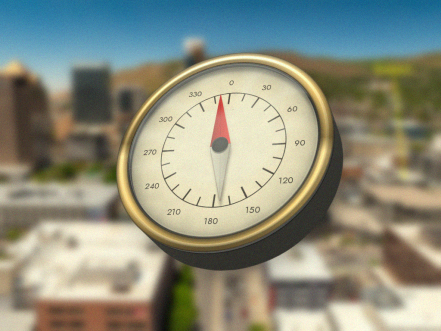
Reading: value=352.5 unit=°
